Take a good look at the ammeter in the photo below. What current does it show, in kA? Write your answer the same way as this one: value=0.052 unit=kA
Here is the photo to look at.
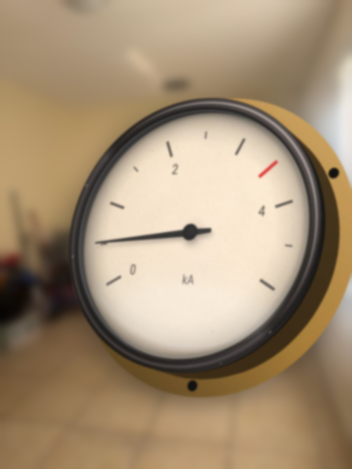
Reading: value=0.5 unit=kA
